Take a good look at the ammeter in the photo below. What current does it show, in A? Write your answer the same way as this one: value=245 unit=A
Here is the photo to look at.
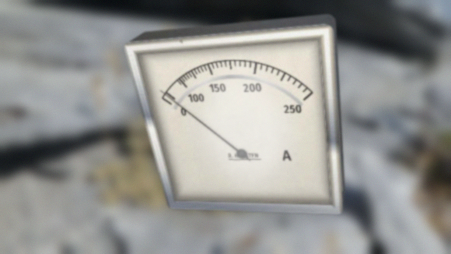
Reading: value=50 unit=A
